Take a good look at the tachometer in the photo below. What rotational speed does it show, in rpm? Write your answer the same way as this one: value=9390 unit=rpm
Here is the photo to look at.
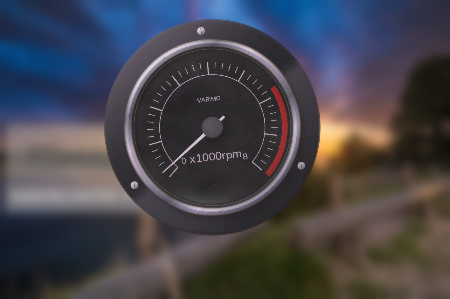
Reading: value=200 unit=rpm
